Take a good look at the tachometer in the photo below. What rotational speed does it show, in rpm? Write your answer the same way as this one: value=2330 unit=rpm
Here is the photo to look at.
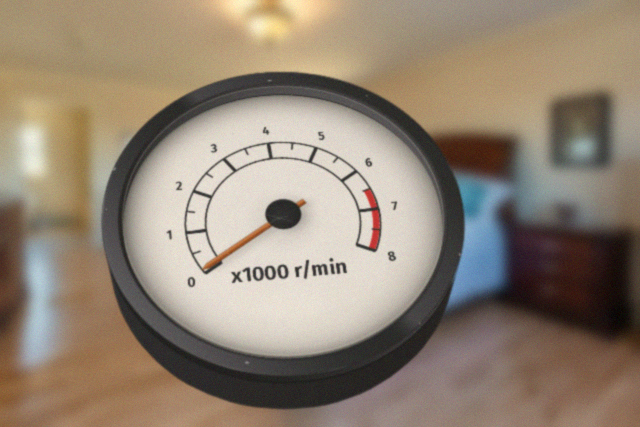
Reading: value=0 unit=rpm
